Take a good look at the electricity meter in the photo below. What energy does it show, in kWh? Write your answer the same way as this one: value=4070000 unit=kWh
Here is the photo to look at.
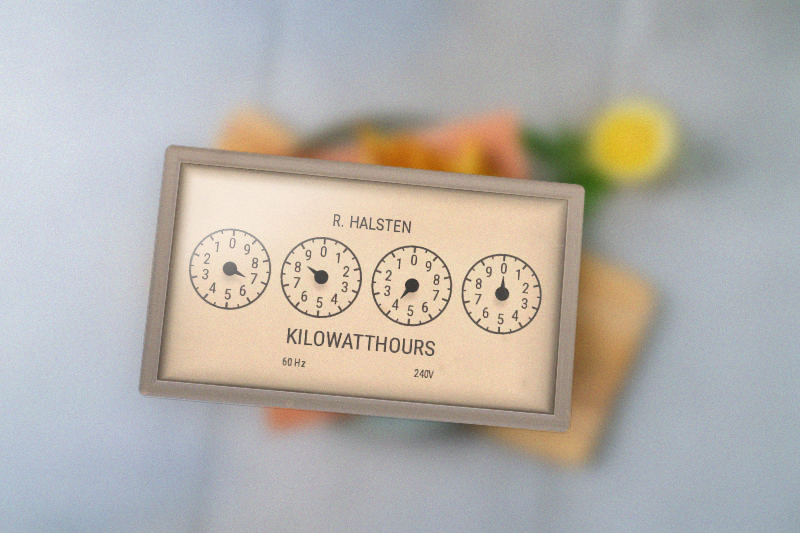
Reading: value=6840 unit=kWh
